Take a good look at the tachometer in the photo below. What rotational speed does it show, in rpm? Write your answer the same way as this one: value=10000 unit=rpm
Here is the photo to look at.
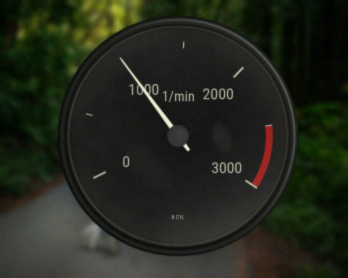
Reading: value=1000 unit=rpm
